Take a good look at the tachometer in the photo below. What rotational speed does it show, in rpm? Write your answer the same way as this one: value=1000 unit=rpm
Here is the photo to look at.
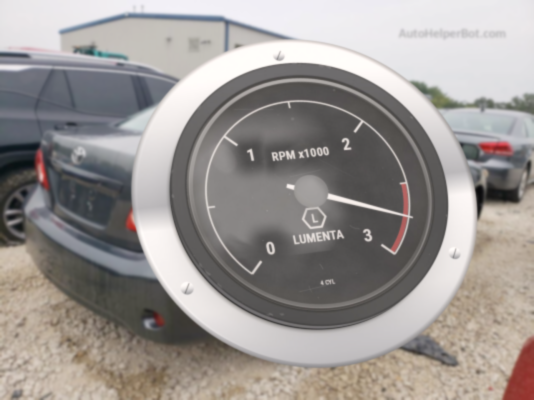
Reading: value=2750 unit=rpm
